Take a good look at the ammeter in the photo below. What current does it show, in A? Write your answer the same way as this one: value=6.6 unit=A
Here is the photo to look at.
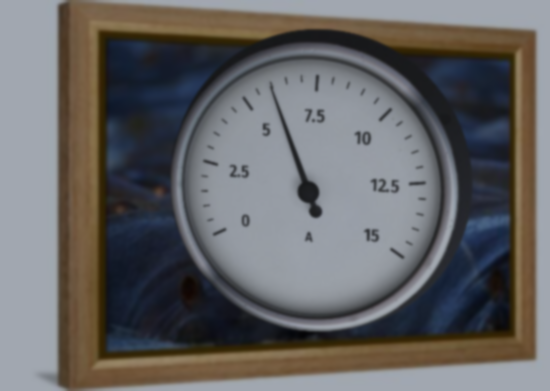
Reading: value=6 unit=A
